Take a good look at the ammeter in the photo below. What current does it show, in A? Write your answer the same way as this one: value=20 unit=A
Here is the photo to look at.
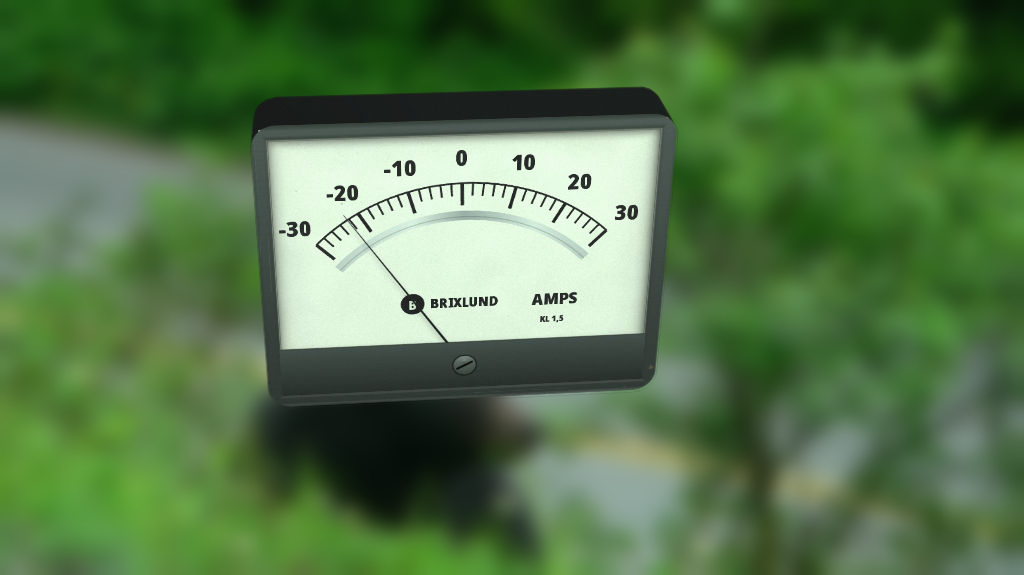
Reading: value=-22 unit=A
